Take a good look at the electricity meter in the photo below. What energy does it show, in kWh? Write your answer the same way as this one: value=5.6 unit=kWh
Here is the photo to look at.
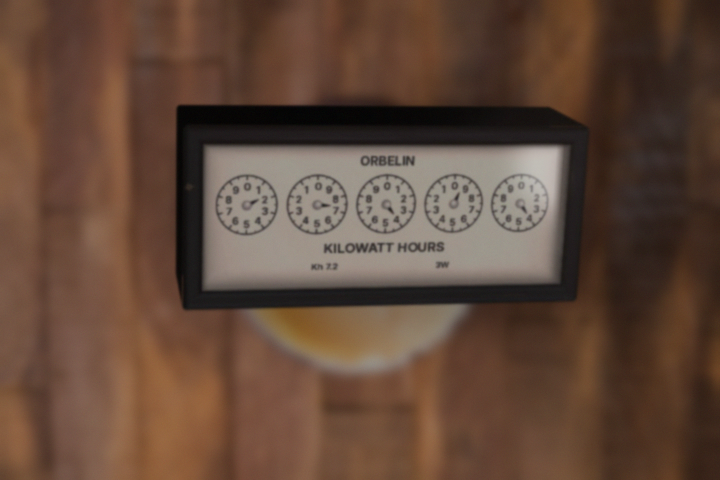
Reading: value=17394 unit=kWh
